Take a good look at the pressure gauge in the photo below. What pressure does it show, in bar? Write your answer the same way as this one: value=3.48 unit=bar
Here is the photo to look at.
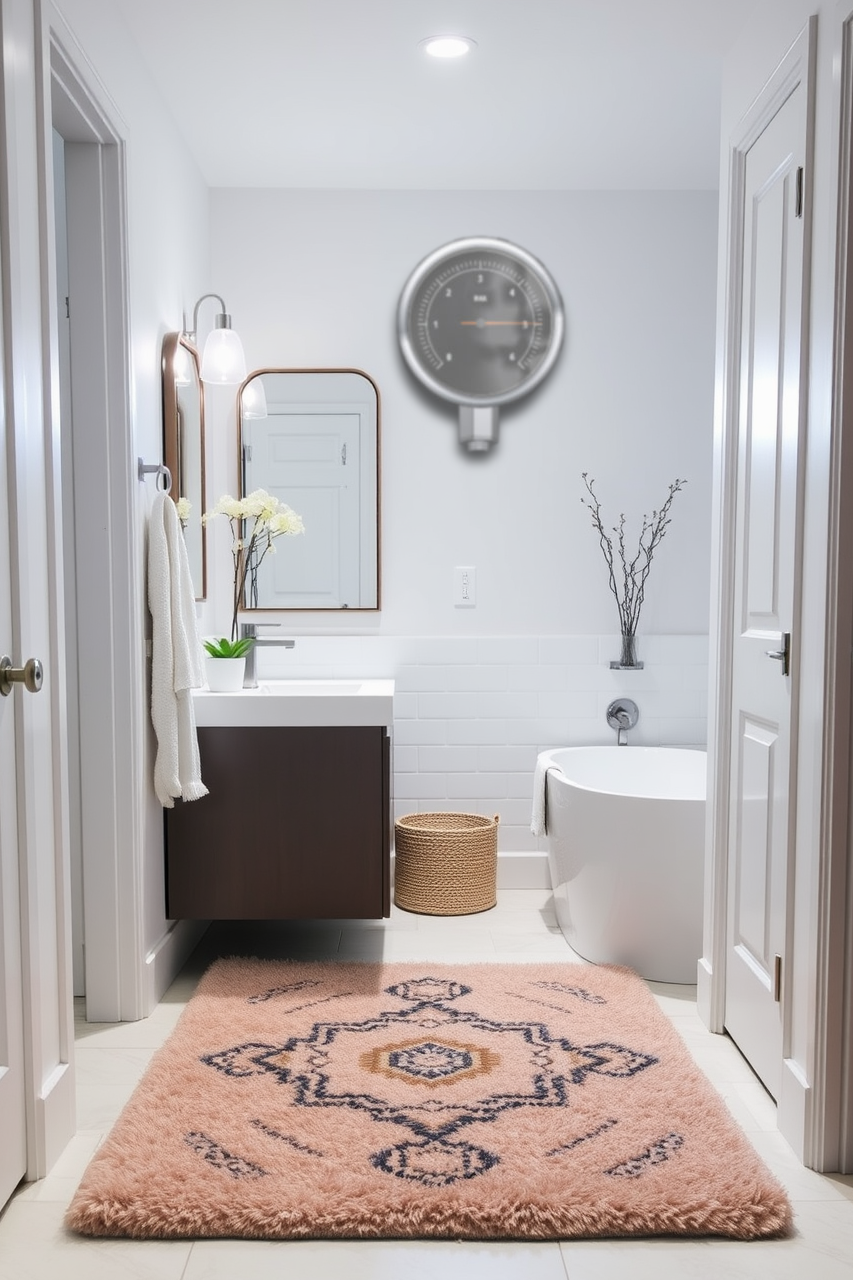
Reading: value=5 unit=bar
